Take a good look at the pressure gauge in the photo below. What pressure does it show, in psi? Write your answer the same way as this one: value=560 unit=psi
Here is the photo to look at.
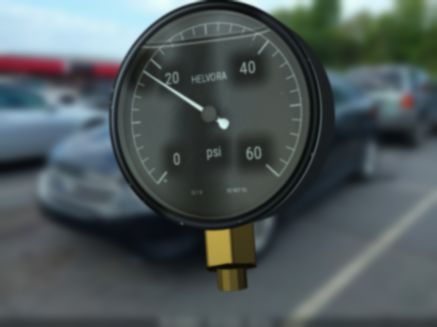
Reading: value=18 unit=psi
